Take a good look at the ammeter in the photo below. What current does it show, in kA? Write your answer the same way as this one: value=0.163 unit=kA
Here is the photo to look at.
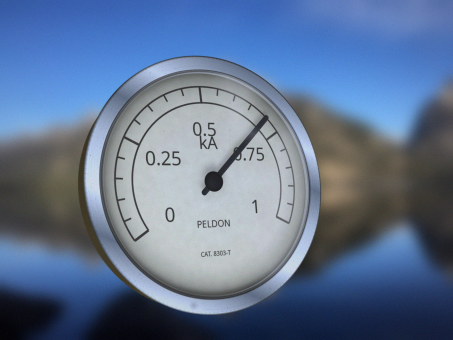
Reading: value=0.7 unit=kA
